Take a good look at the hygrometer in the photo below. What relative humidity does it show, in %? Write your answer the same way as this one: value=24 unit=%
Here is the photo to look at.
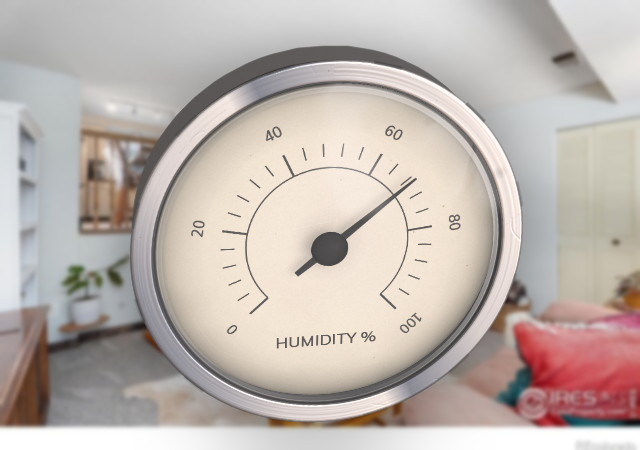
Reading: value=68 unit=%
